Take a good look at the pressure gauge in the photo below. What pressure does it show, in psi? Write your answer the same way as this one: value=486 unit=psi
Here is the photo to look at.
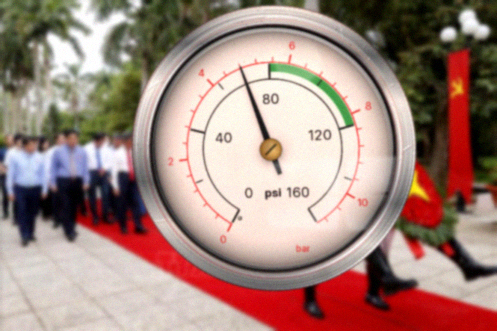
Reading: value=70 unit=psi
